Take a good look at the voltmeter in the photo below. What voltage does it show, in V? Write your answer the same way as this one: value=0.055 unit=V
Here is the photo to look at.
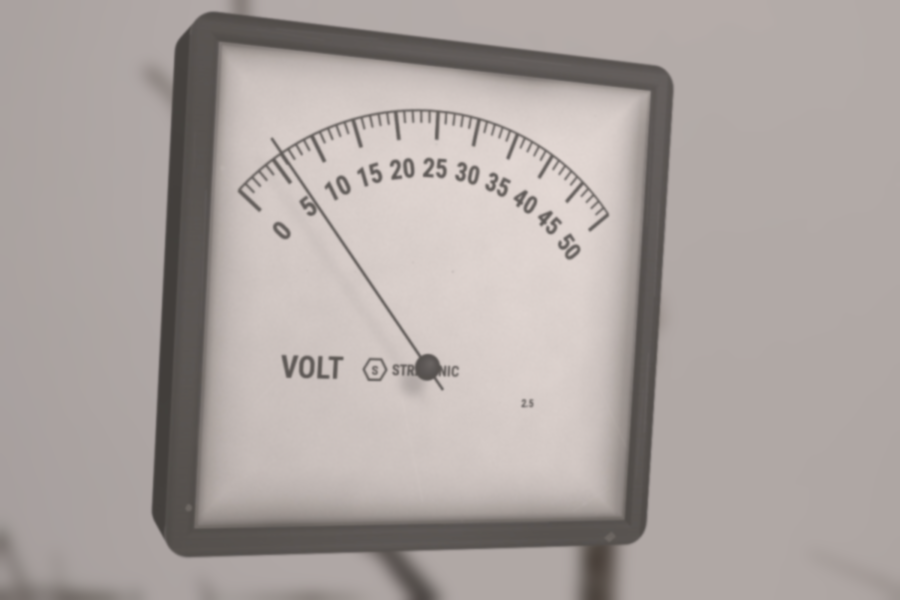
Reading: value=6 unit=V
